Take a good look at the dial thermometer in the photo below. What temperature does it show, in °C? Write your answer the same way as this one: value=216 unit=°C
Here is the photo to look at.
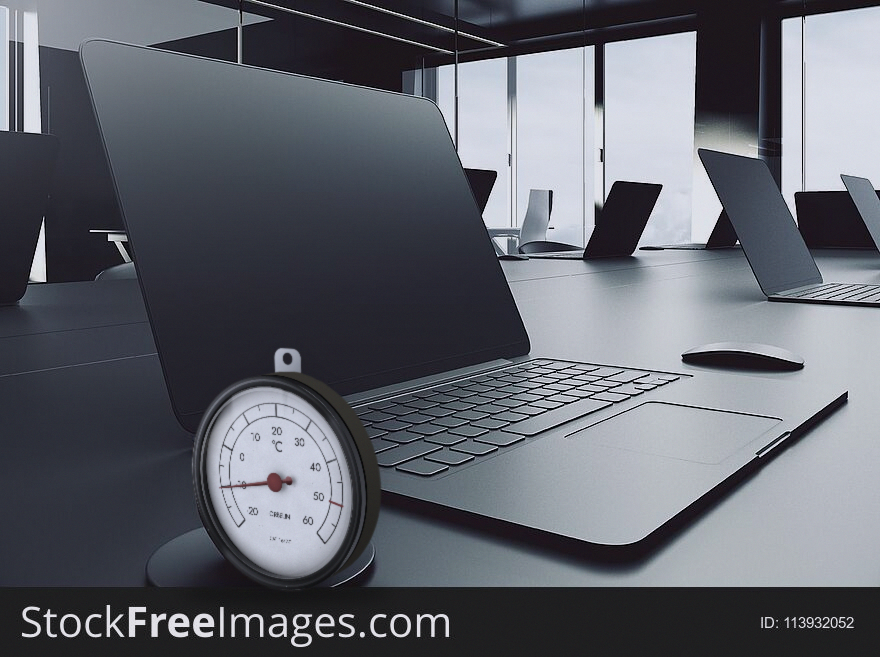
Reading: value=-10 unit=°C
